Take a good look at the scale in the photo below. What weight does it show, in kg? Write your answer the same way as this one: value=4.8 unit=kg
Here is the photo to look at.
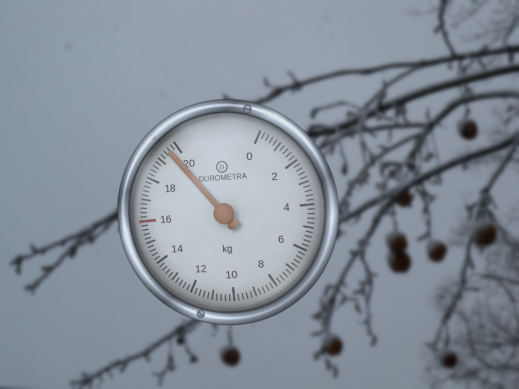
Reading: value=19.6 unit=kg
